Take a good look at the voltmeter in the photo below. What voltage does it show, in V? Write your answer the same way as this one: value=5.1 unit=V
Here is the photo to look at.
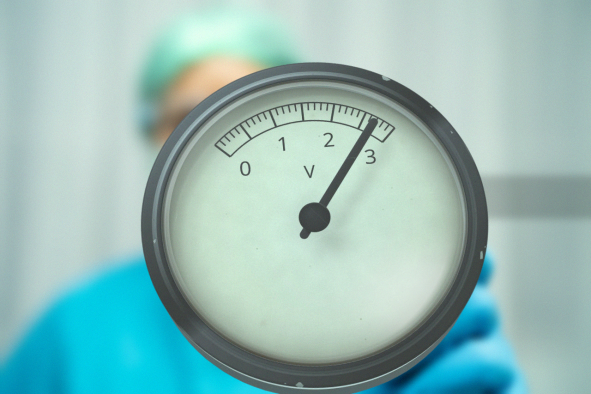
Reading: value=2.7 unit=V
